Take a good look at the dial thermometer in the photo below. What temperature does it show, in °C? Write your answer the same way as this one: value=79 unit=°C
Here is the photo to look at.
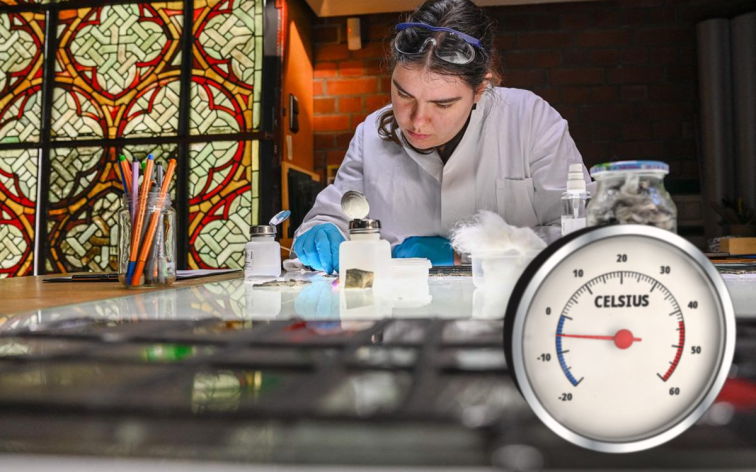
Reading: value=-5 unit=°C
